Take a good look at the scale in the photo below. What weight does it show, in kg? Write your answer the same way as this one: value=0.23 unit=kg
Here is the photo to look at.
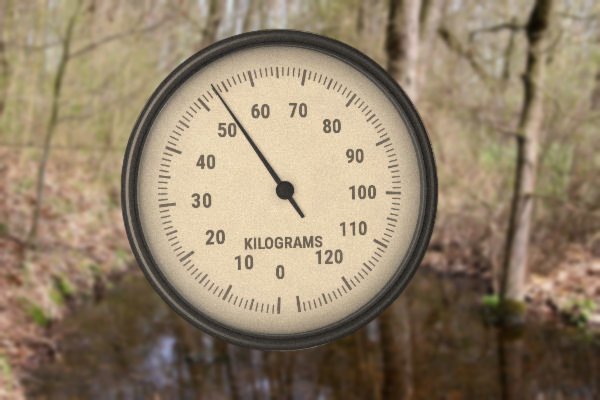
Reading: value=53 unit=kg
